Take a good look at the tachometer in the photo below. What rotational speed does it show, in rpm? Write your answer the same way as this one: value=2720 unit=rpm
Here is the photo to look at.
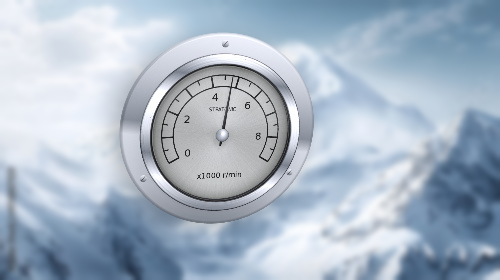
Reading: value=4750 unit=rpm
